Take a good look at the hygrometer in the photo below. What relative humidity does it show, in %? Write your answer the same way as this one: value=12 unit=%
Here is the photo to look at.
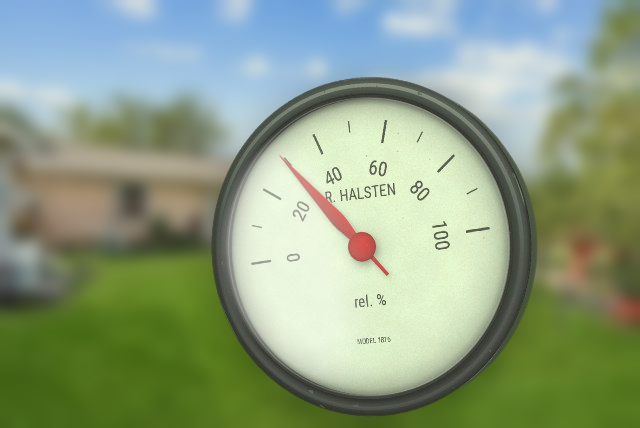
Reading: value=30 unit=%
